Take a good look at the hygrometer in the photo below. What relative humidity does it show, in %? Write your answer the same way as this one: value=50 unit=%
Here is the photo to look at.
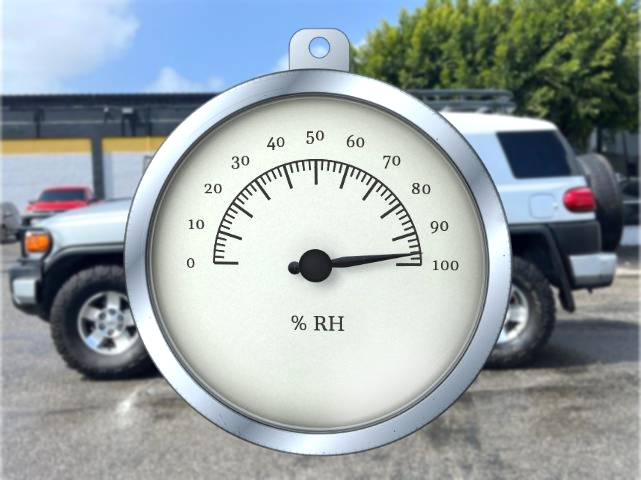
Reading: value=96 unit=%
